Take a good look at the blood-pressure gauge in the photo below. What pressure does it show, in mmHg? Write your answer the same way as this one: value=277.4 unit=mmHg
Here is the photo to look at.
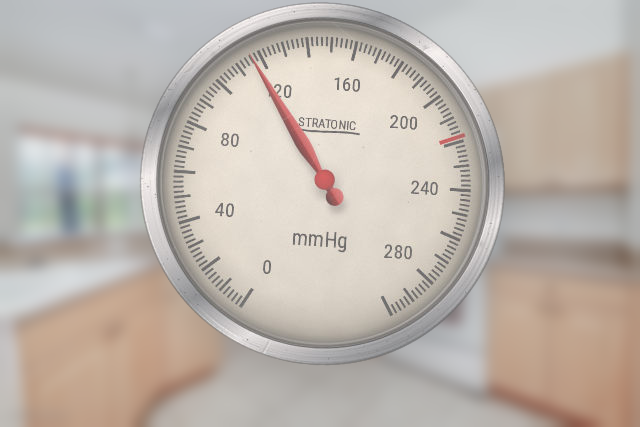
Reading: value=116 unit=mmHg
